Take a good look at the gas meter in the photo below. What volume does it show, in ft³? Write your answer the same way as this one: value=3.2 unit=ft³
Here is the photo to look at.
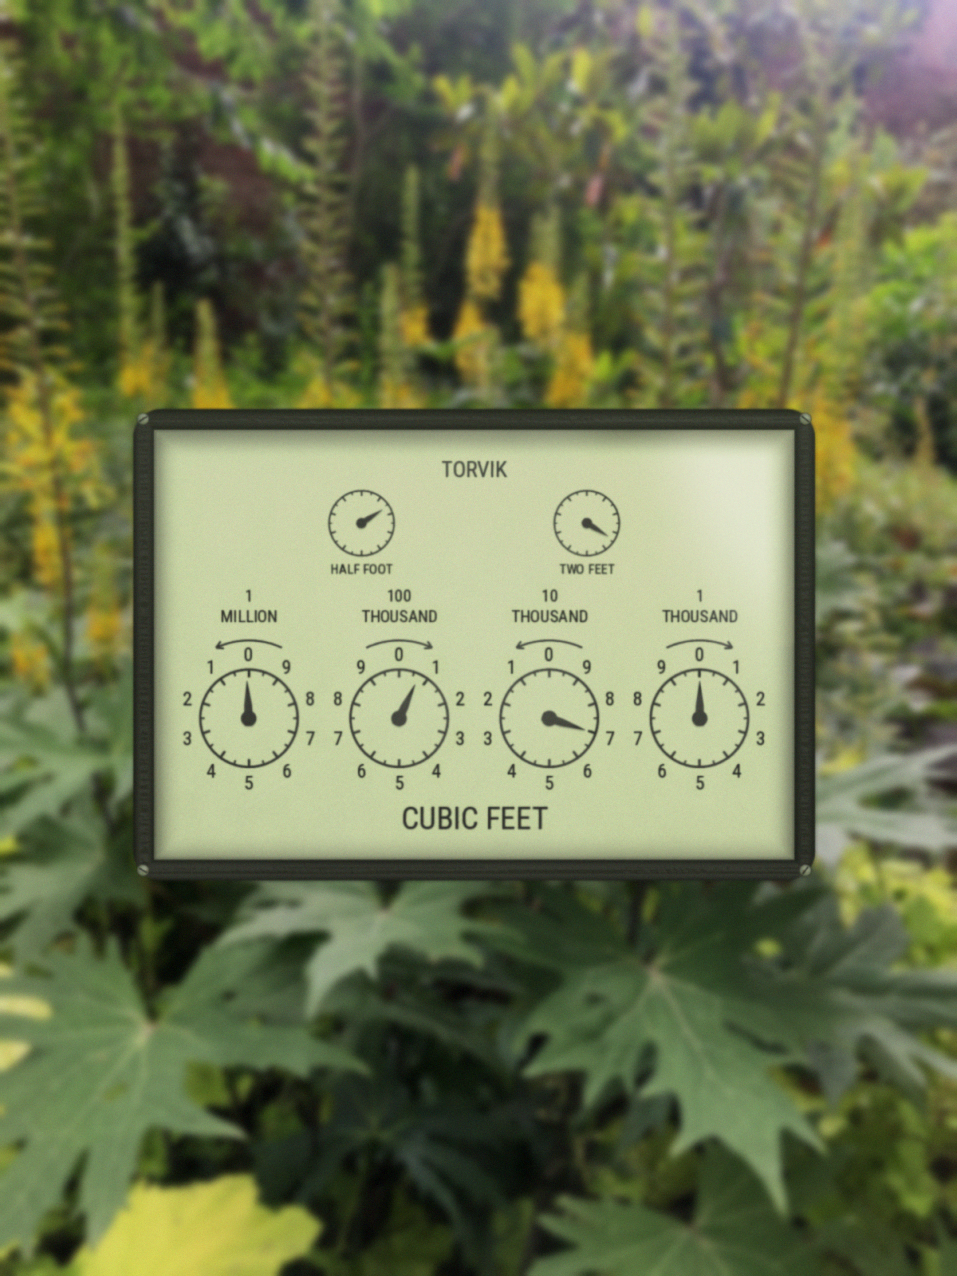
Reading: value=7000 unit=ft³
